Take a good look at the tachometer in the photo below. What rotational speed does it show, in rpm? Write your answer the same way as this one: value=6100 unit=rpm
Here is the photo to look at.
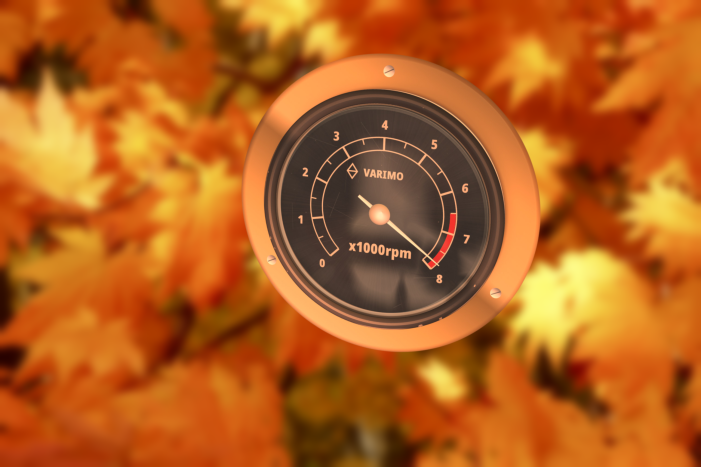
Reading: value=7750 unit=rpm
